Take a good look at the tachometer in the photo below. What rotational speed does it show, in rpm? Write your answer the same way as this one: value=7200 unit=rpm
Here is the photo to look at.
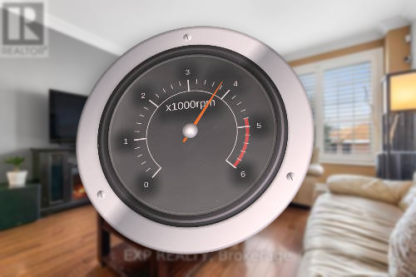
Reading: value=3800 unit=rpm
